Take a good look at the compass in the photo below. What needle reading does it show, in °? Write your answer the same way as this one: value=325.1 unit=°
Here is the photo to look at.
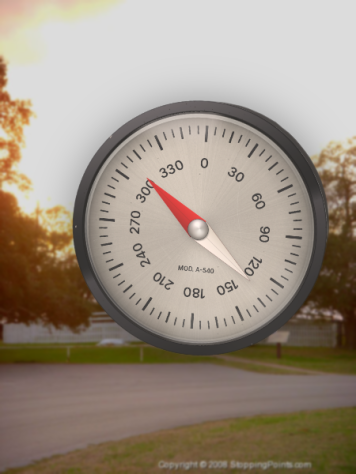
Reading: value=310 unit=°
